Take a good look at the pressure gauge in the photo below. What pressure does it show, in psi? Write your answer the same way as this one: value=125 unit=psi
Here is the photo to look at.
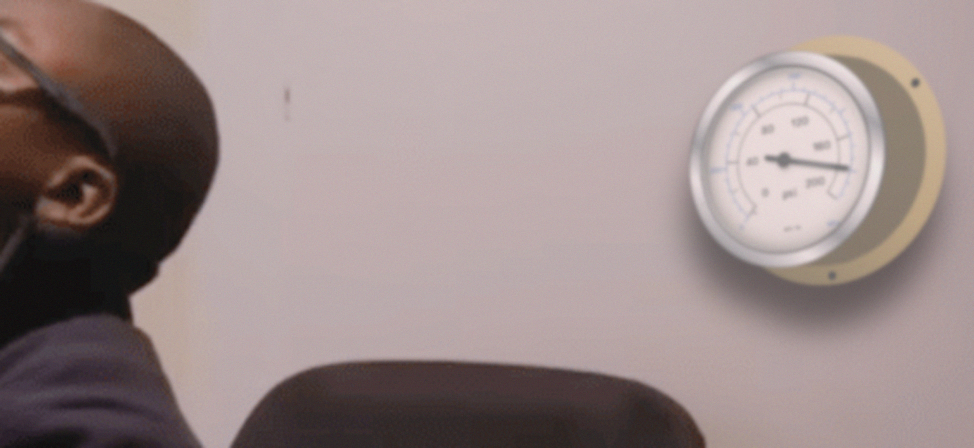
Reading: value=180 unit=psi
